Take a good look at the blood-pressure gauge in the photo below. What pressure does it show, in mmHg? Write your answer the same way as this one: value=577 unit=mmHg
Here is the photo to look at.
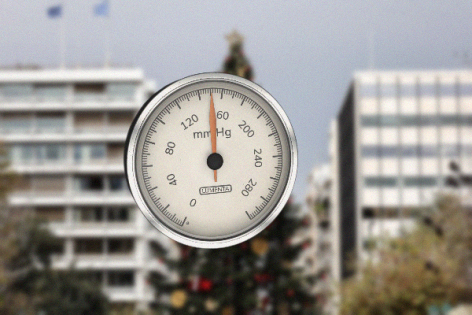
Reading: value=150 unit=mmHg
